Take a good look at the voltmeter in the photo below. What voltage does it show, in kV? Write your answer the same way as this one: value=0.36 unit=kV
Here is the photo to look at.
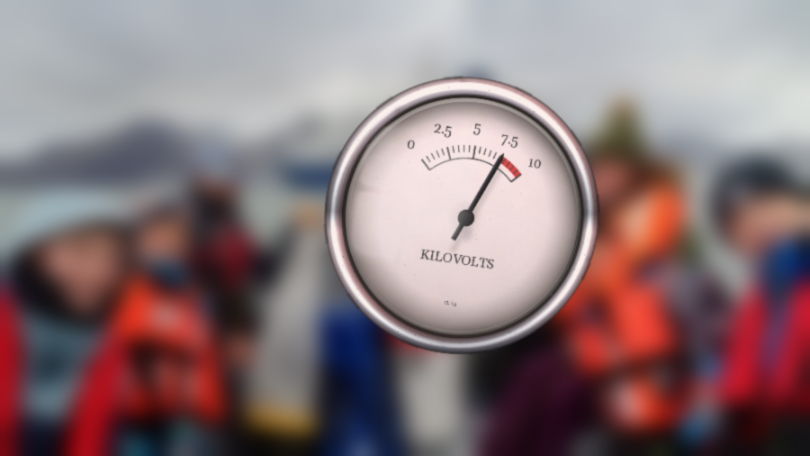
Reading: value=7.5 unit=kV
